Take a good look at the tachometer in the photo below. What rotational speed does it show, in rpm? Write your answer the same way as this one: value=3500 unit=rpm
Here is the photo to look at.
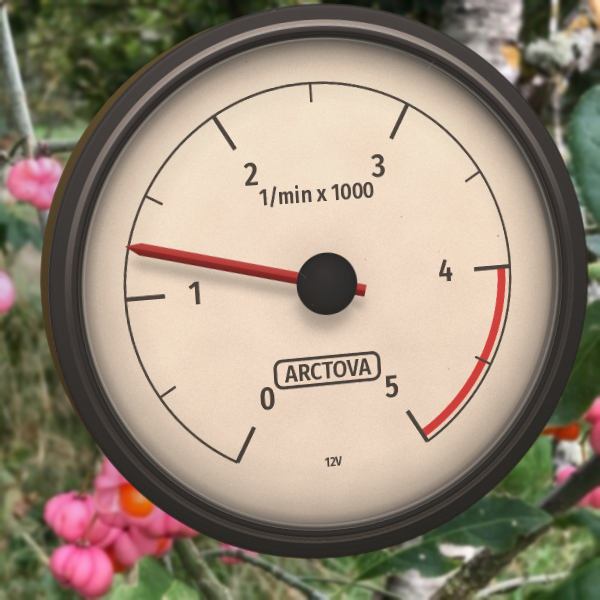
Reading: value=1250 unit=rpm
